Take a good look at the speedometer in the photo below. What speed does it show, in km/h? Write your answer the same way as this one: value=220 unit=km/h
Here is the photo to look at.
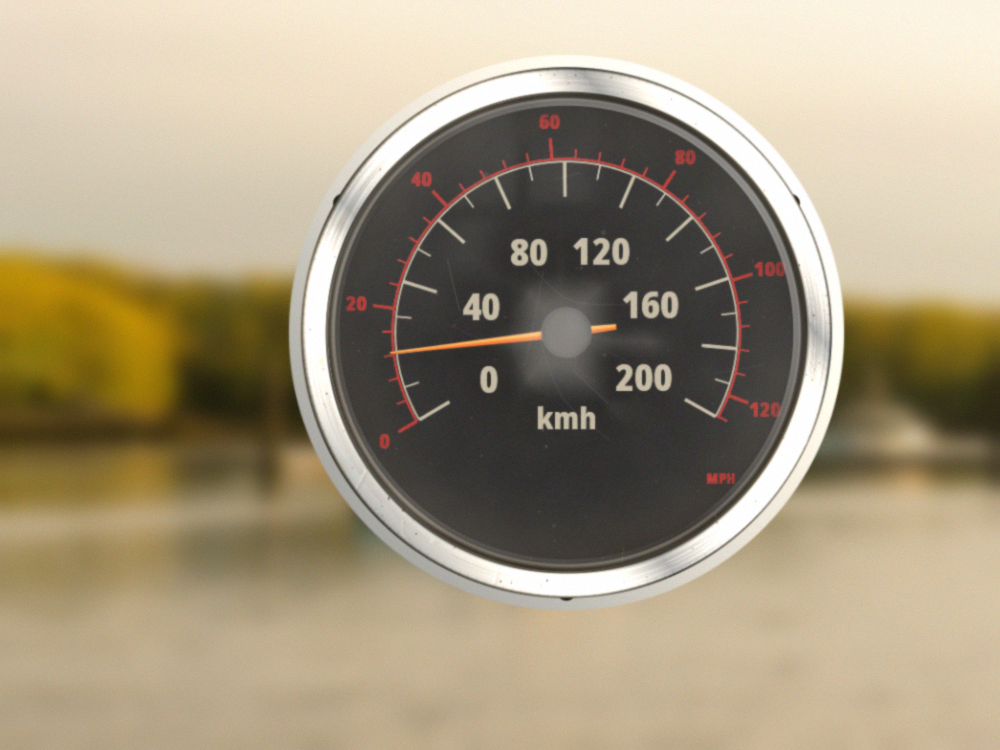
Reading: value=20 unit=km/h
